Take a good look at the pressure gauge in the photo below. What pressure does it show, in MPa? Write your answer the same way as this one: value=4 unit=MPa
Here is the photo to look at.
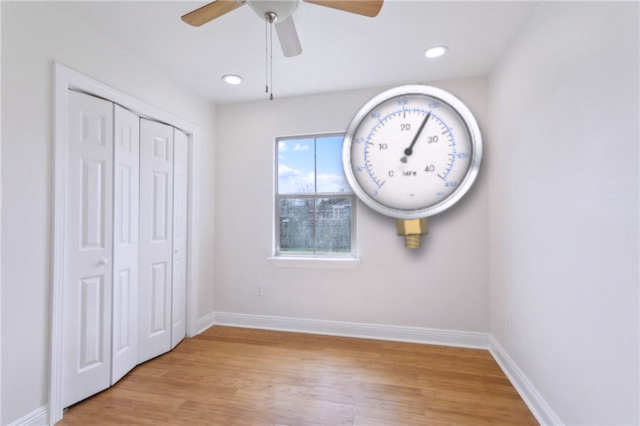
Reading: value=25 unit=MPa
